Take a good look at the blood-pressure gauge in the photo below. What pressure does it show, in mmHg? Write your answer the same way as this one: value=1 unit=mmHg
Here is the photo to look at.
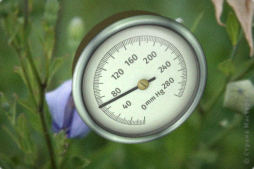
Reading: value=70 unit=mmHg
